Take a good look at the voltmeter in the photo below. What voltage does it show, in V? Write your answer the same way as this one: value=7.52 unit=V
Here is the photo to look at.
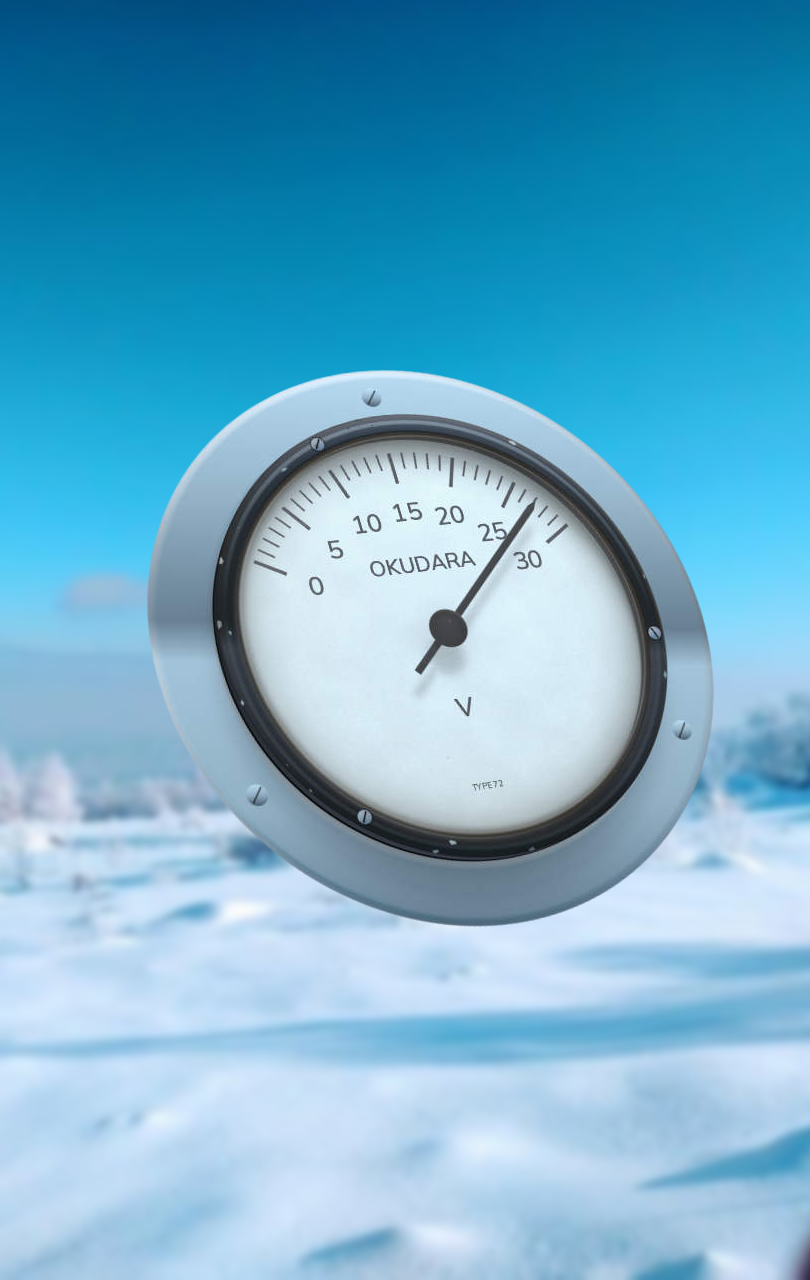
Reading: value=27 unit=V
